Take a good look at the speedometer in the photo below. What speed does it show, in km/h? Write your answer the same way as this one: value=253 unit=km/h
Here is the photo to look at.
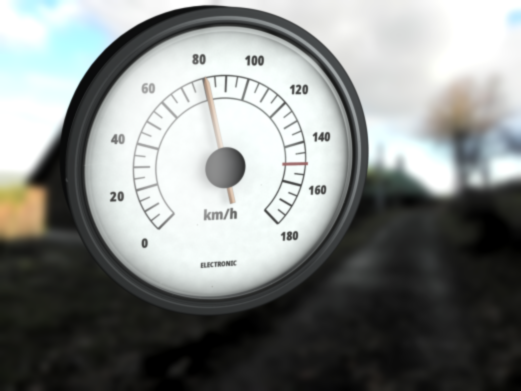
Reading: value=80 unit=km/h
